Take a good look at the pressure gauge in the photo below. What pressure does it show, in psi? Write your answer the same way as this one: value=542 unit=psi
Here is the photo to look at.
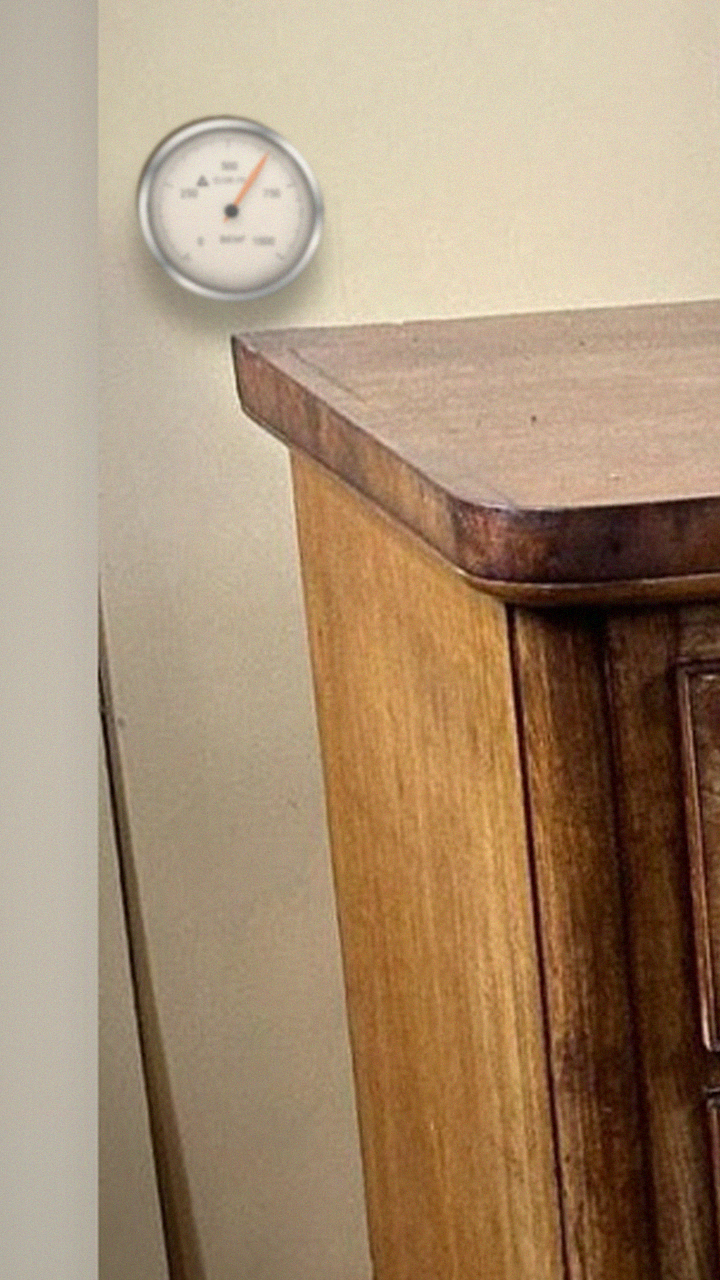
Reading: value=625 unit=psi
